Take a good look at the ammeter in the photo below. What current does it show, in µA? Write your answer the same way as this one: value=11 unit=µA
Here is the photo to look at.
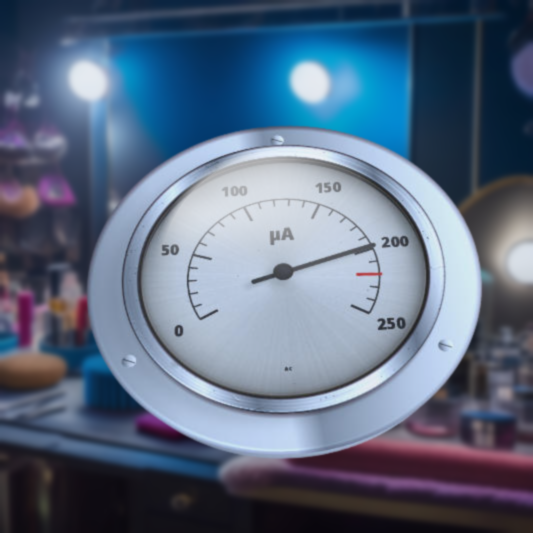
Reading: value=200 unit=µA
